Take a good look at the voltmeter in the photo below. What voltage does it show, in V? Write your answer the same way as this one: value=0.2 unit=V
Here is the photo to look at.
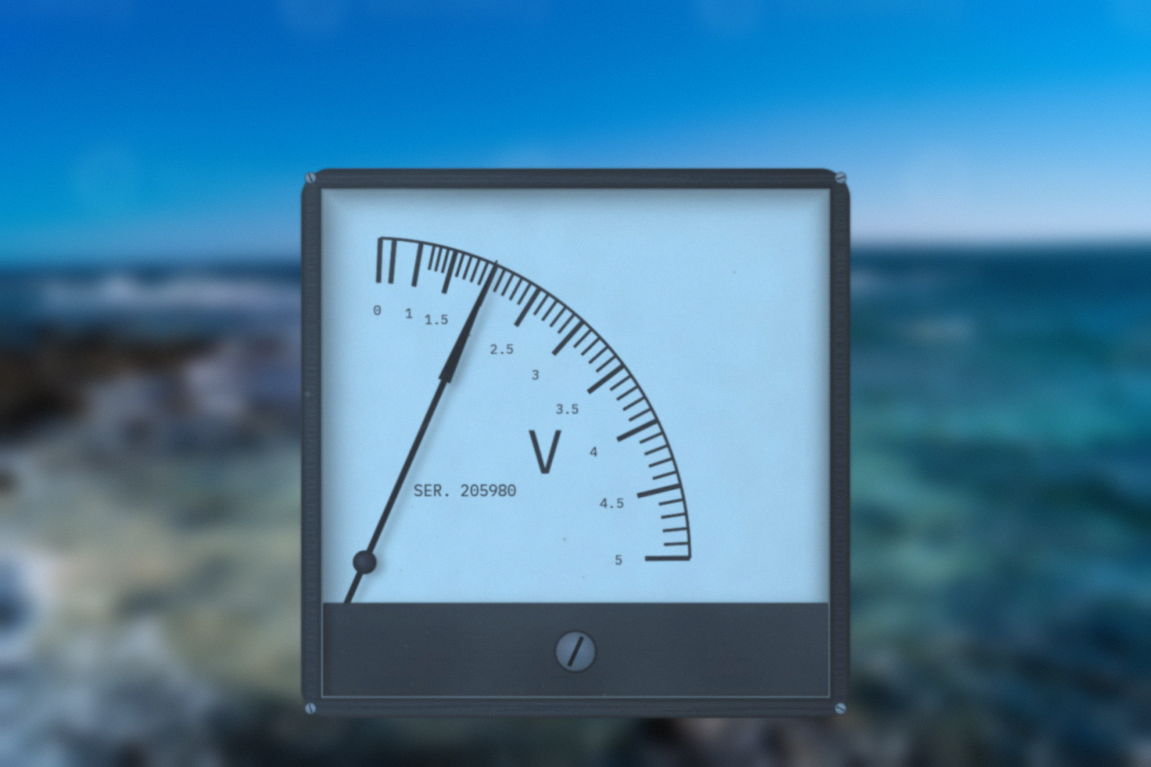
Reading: value=2 unit=V
